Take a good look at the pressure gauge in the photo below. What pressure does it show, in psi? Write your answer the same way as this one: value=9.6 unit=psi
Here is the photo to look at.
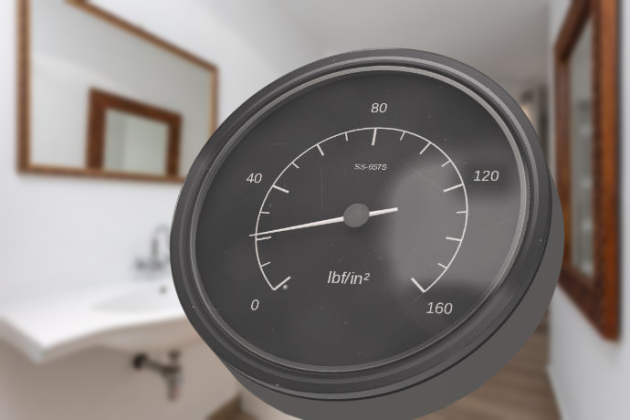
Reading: value=20 unit=psi
